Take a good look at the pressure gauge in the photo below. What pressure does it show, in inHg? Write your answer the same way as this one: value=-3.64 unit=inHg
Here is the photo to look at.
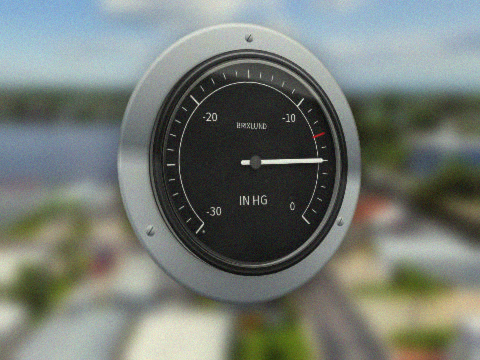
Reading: value=-5 unit=inHg
